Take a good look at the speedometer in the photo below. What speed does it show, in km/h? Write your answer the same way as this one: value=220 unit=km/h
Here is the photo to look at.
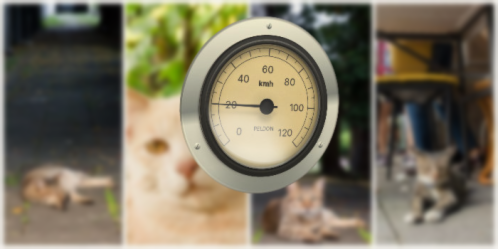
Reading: value=20 unit=km/h
